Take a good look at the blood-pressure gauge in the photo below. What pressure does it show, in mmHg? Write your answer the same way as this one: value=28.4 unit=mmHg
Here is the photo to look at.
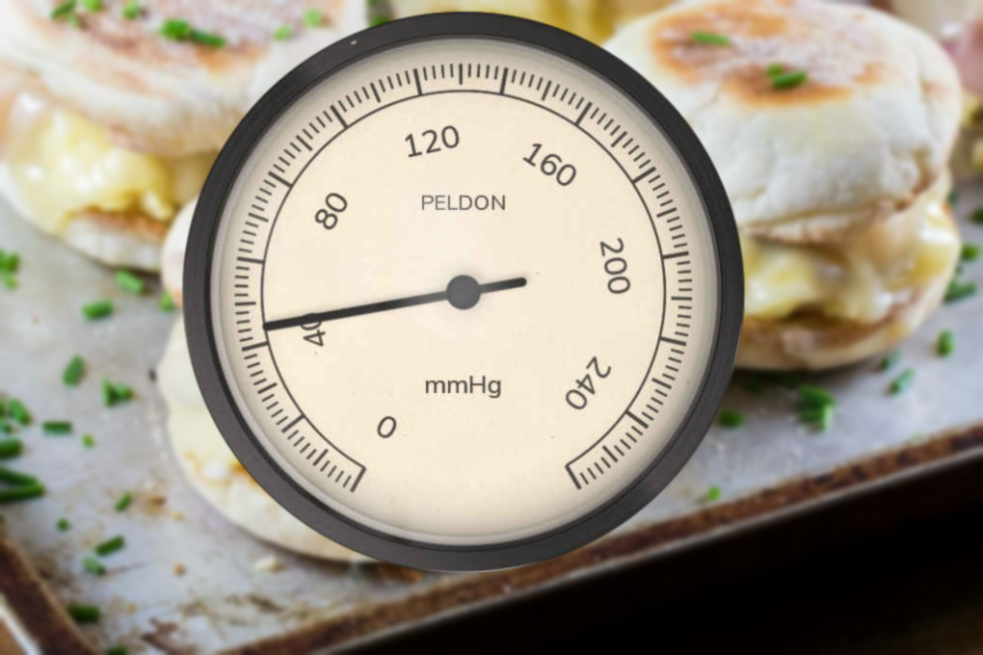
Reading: value=44 unit=mmHg
